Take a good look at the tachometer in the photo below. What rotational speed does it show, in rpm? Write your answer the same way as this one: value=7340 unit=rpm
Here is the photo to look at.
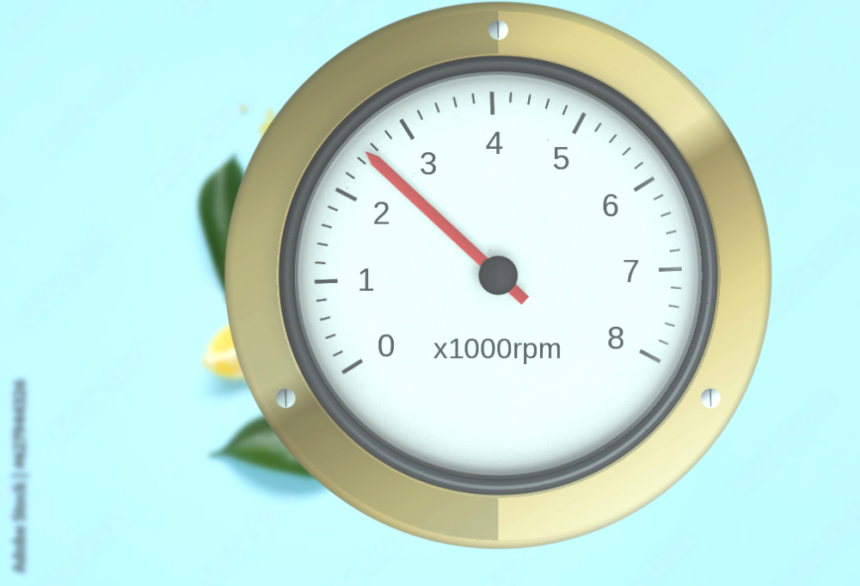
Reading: value=2500 unit=rpm
